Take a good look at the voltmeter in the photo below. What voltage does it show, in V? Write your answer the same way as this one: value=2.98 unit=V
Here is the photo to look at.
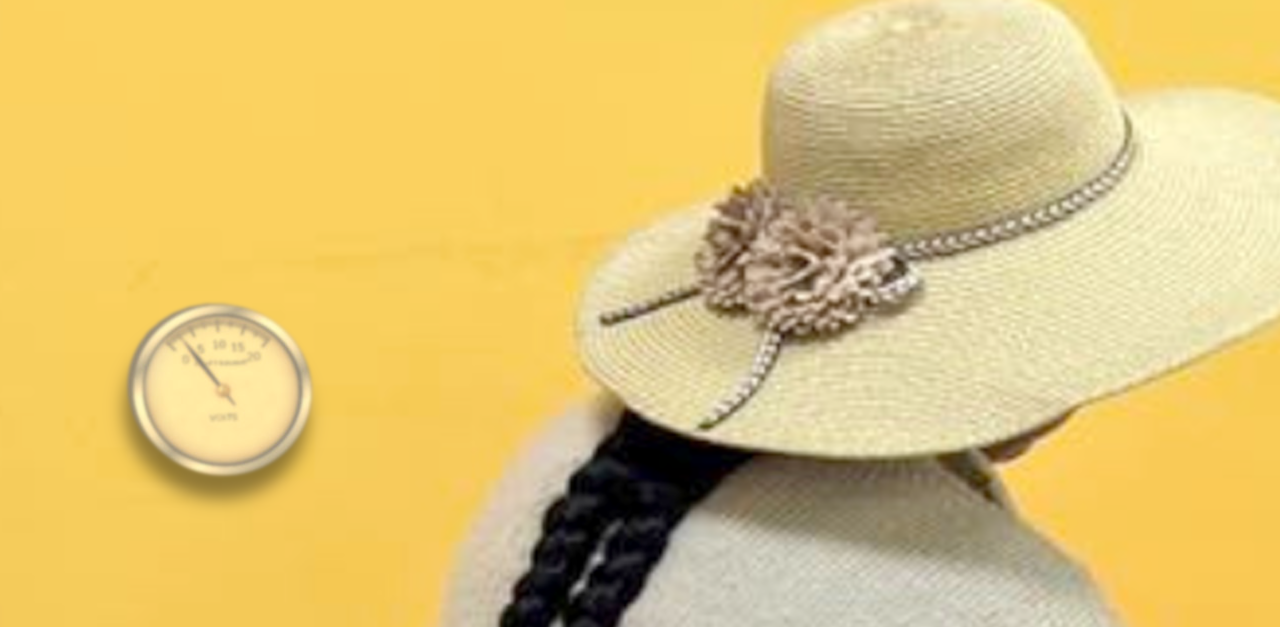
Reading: value=2.5 unit=V
